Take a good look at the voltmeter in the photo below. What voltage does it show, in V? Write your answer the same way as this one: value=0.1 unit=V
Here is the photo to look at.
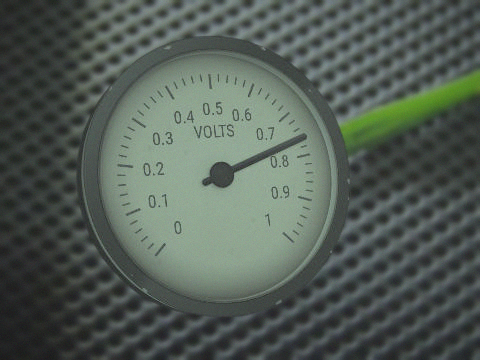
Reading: value=0.76 unit=V
